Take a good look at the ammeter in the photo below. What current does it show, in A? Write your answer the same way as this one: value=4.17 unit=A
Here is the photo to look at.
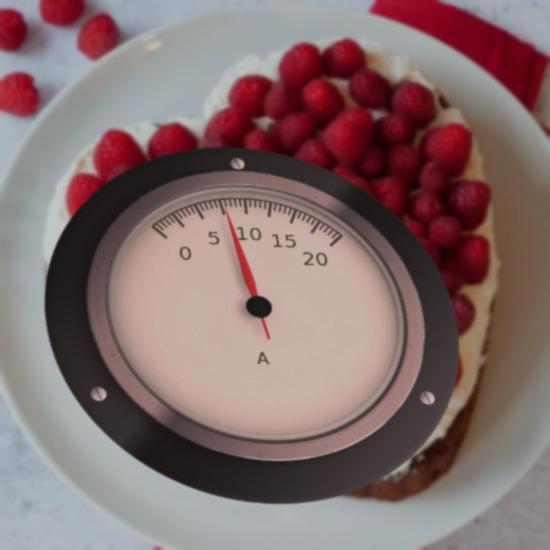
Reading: value=7.5 unit=A
